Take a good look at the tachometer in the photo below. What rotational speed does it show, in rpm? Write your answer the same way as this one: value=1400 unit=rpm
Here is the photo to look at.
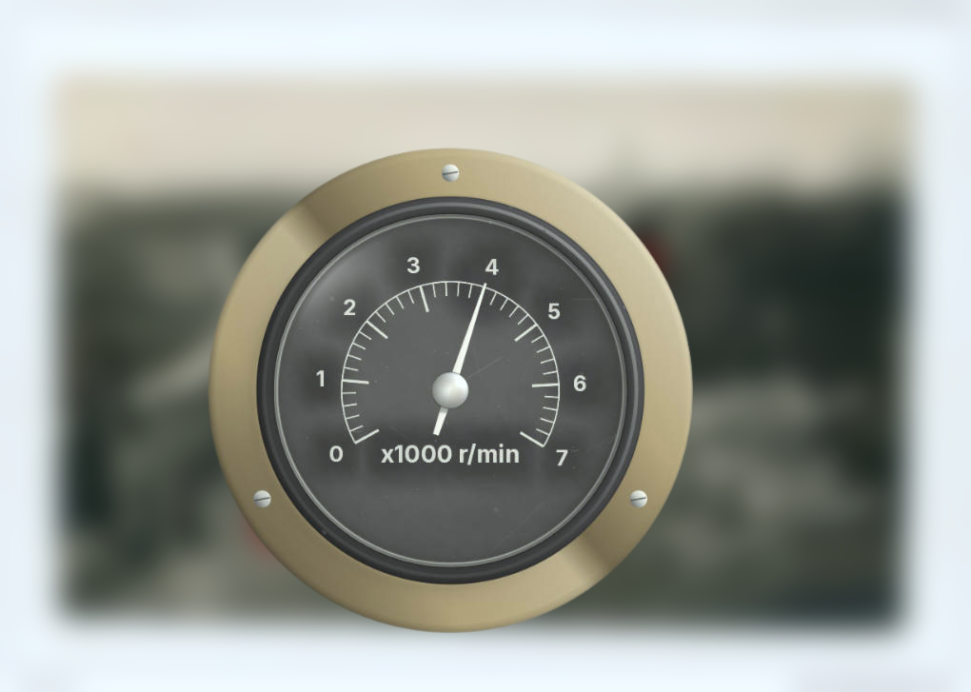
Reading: value=4000 unit=rpm
